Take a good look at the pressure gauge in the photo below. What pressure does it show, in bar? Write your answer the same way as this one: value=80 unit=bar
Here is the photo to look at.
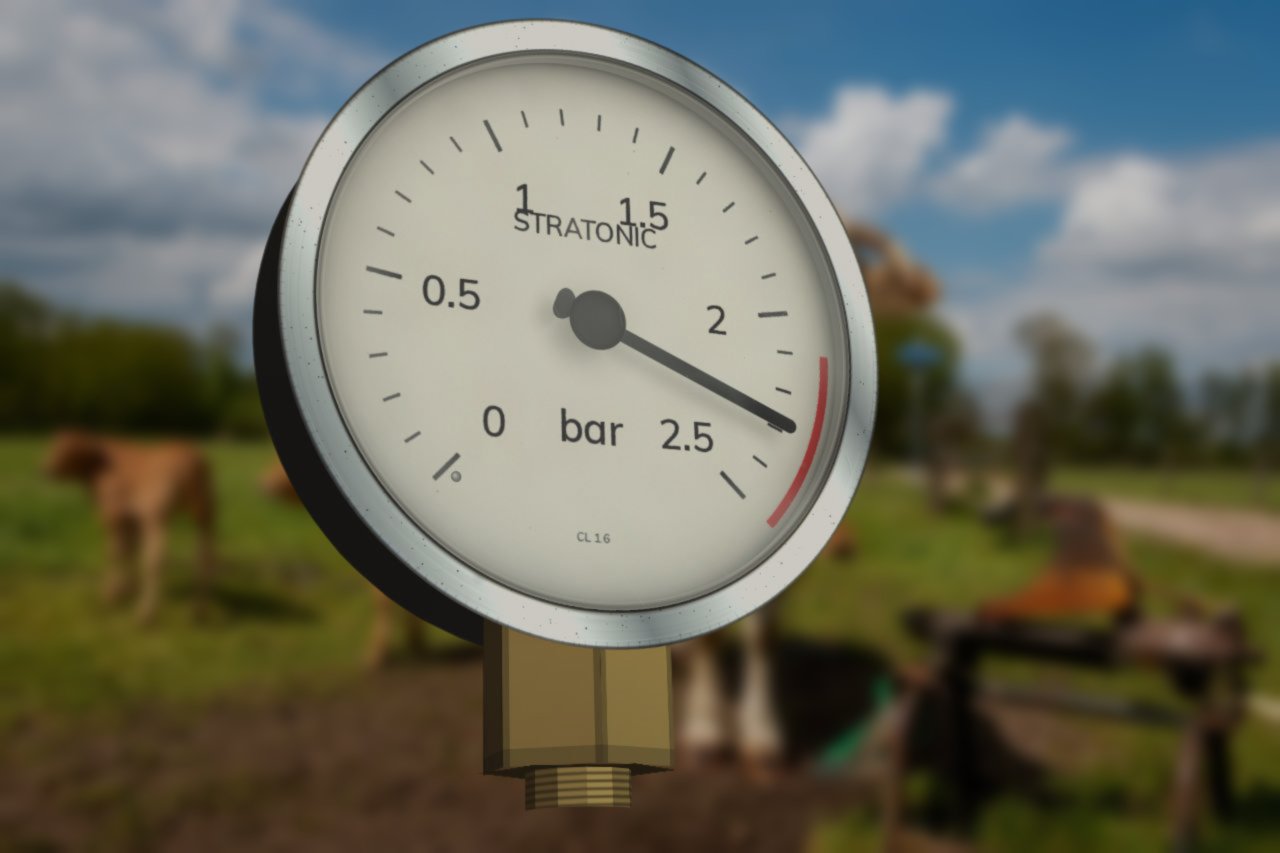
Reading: value=2.3 unit=bar
